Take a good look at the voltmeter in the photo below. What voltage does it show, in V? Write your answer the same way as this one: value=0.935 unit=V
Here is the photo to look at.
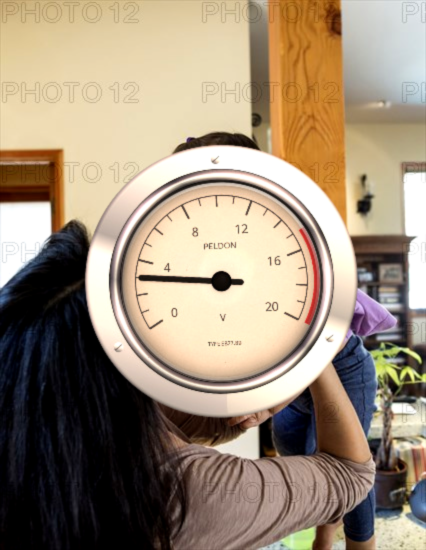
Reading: value=3 unit=V
